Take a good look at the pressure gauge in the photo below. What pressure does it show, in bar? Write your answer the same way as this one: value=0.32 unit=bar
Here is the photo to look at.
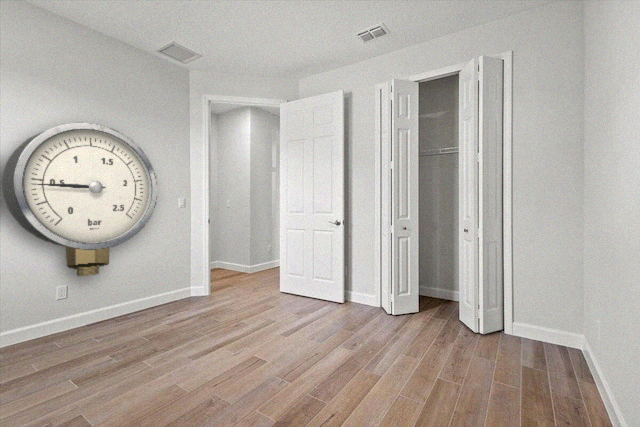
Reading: value=0.45 unit=bar
